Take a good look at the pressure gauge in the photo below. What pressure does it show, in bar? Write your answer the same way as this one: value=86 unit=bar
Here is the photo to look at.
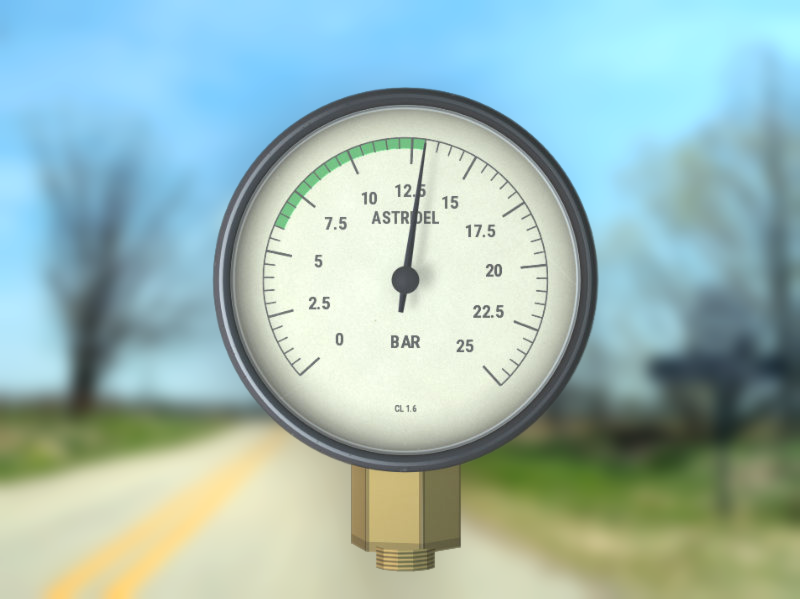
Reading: value=13 unit=bar
